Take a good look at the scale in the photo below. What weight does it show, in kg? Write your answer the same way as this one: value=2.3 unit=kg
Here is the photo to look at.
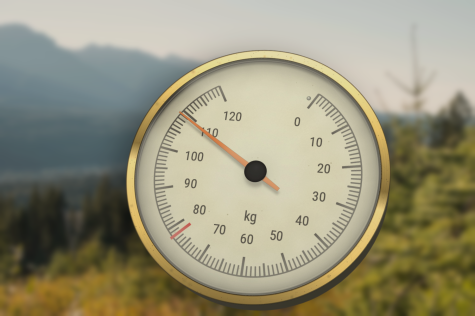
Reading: value=109 unit=kg
